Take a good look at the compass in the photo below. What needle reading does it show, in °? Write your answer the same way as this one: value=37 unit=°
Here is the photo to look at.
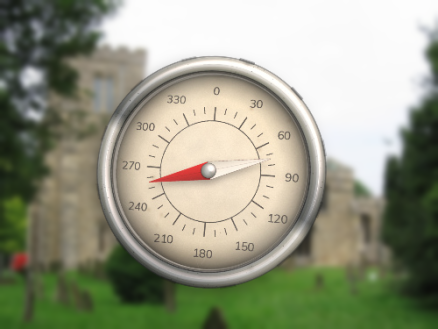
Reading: value=255 unit=°
